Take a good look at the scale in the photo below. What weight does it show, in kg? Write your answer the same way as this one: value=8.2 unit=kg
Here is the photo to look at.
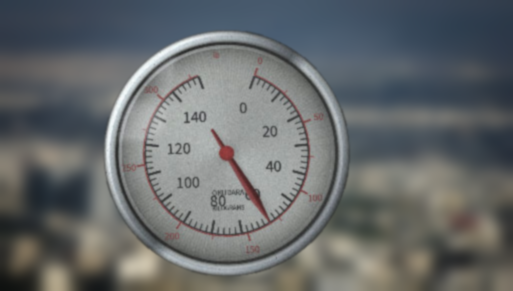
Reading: value=60 unit=kg
